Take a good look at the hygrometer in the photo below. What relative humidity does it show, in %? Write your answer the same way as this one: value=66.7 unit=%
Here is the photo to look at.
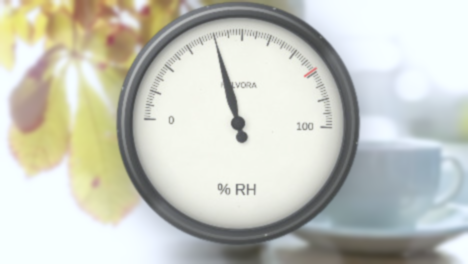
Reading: value=40 unit=%
